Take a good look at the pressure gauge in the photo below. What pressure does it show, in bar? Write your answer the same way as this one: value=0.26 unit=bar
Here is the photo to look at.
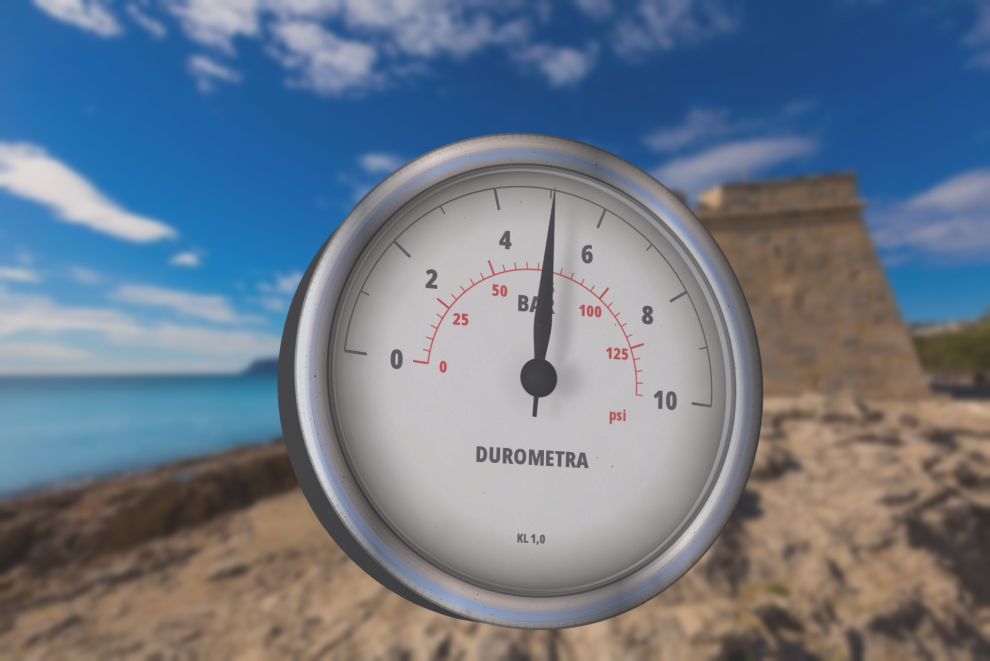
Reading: value=5 unit=bar
